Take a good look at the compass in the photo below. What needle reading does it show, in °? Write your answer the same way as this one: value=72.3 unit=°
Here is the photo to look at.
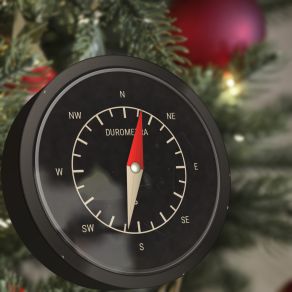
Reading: value=15 unit=°
